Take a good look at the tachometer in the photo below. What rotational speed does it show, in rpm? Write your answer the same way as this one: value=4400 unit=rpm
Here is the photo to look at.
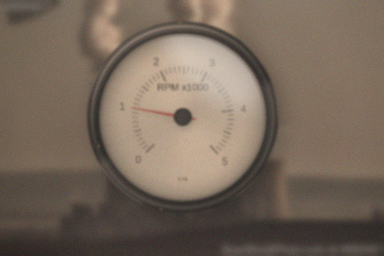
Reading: value=1000 unit=rpm
